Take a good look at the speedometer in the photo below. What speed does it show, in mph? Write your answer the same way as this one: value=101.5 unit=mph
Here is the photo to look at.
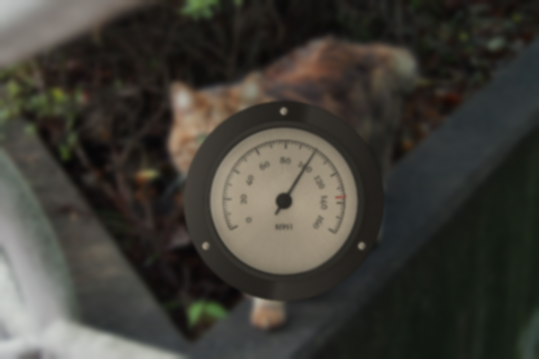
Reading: value=100 unit=mph
